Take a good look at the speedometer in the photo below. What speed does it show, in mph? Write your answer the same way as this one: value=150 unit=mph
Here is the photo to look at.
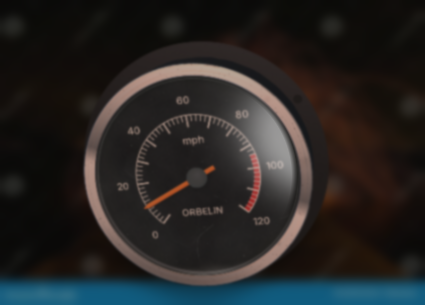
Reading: value=10 unit=mph
